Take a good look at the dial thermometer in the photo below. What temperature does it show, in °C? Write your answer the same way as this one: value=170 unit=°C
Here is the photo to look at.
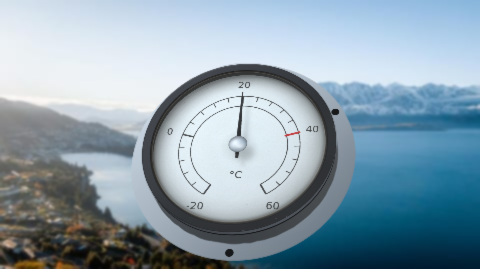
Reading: value=20 unit=°C
